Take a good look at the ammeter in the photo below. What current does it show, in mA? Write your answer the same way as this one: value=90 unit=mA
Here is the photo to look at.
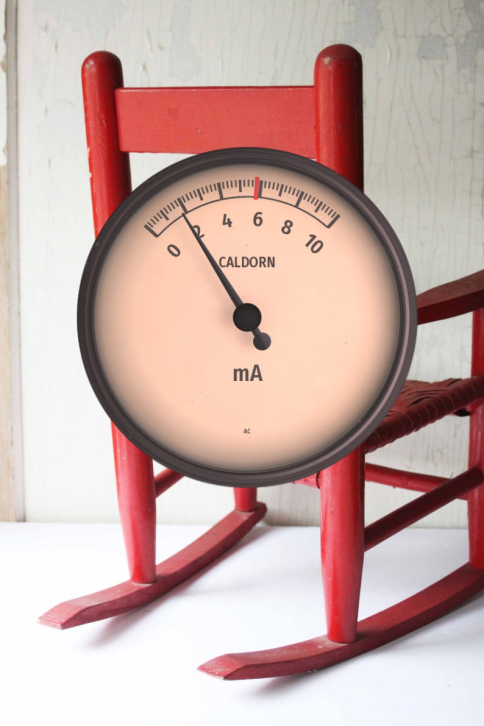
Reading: value=1.8 unit=mA
